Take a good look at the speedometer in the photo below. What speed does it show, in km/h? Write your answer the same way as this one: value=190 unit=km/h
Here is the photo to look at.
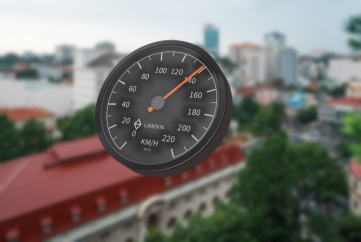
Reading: value=140 unit=km/h
